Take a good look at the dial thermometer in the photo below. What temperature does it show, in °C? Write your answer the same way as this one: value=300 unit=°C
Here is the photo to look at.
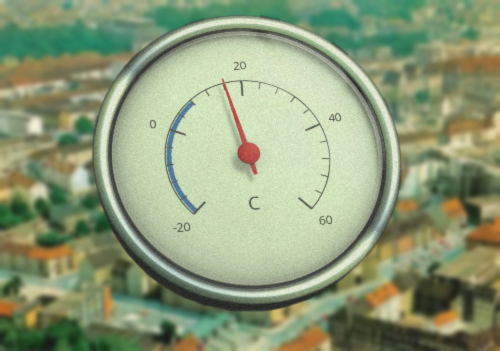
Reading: value=16 unit=°C
